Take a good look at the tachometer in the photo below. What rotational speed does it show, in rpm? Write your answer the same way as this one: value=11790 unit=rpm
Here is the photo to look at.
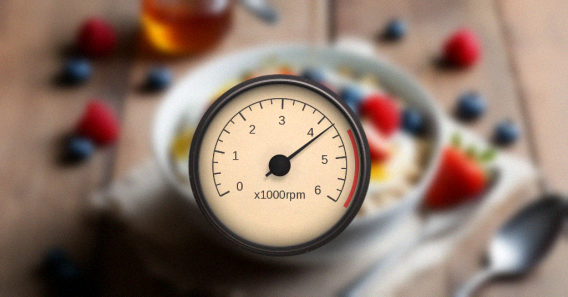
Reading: value=4250 unit=rpm
